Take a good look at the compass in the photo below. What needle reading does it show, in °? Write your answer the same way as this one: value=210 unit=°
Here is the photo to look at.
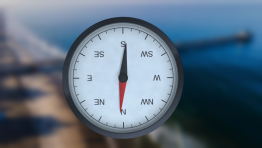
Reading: value=5 unit=°
